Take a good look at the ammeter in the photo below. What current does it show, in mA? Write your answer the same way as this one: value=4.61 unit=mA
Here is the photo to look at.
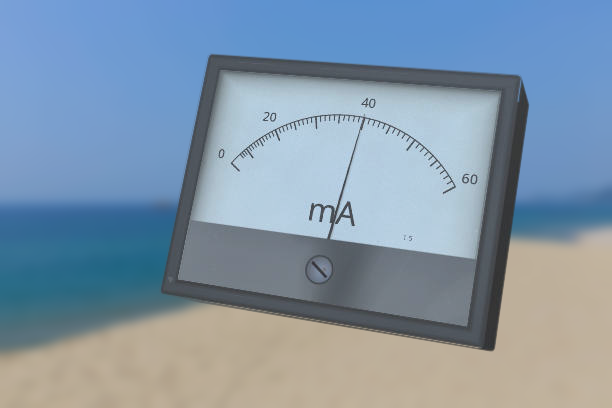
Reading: value=40 unit=mA
